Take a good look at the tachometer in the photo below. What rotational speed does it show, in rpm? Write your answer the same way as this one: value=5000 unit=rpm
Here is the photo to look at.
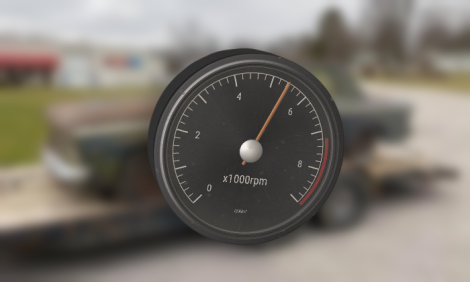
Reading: value=5400 unit=rpm
